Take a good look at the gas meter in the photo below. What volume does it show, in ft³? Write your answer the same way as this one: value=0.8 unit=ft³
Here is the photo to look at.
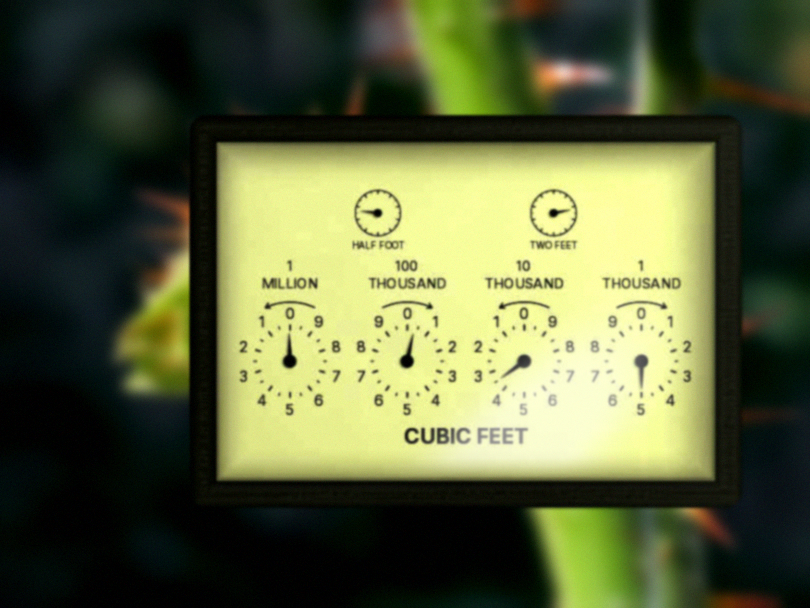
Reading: value=3500 unit=ft³
